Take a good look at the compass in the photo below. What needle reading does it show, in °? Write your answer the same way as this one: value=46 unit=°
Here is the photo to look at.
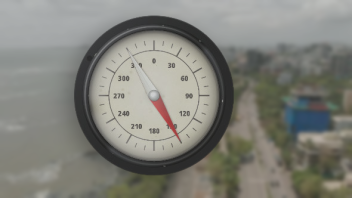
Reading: value=150 unit=°
